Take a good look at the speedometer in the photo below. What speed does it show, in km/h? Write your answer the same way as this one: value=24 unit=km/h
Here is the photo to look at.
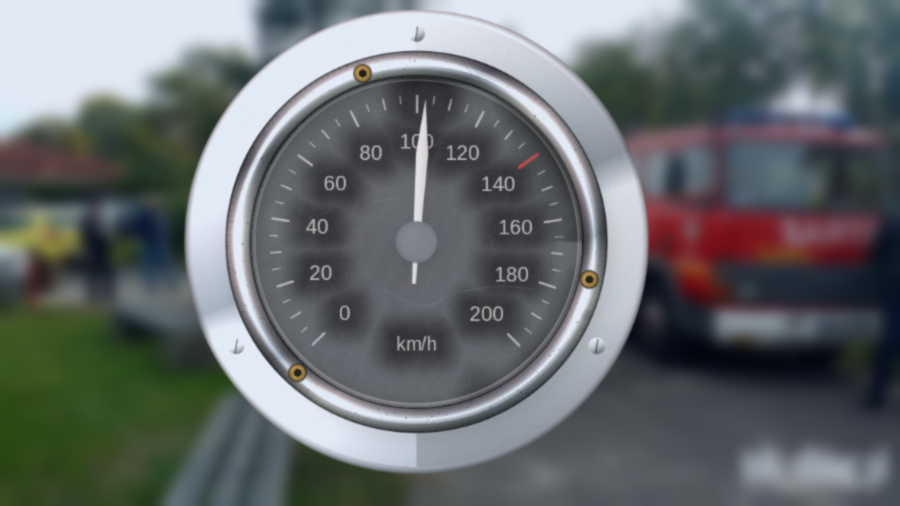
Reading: value=102.5 unit=km/h
